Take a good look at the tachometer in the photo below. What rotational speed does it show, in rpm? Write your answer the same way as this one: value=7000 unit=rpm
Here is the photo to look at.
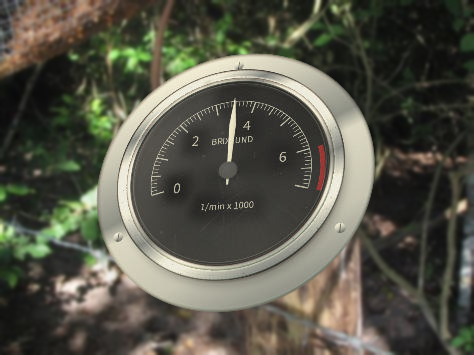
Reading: value=3500 unit=rpm
